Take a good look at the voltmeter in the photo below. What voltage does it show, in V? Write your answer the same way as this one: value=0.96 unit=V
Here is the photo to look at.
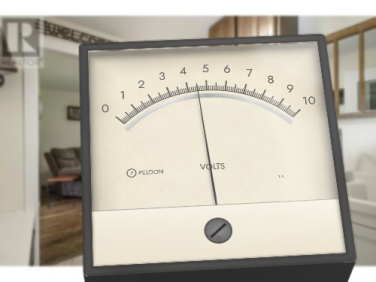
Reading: value=4.5 unit=V
